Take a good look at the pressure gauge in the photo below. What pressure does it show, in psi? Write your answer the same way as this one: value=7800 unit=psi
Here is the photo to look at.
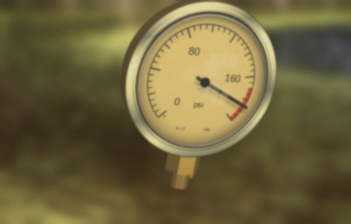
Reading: value=185 unit=psi
